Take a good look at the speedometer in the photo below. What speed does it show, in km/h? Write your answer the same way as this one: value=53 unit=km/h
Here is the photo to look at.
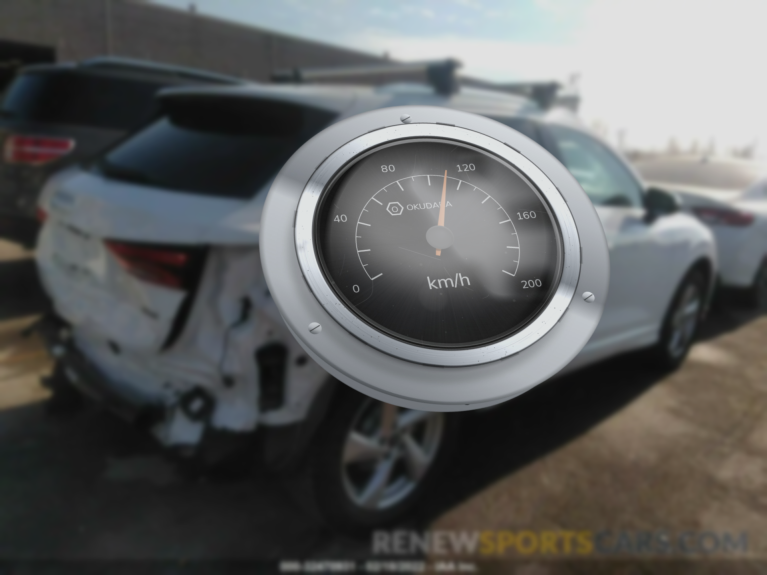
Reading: value=110 unit=km/h
